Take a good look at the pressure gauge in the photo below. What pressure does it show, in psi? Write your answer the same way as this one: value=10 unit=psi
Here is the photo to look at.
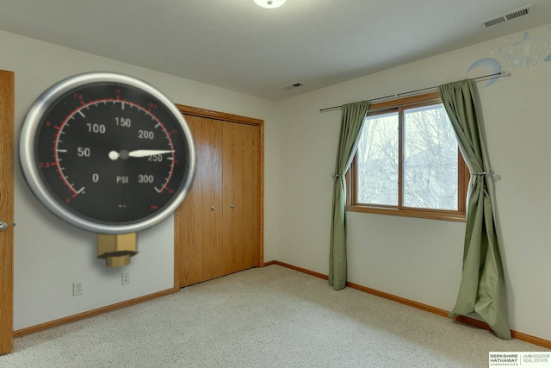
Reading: value=240 unit=psi
